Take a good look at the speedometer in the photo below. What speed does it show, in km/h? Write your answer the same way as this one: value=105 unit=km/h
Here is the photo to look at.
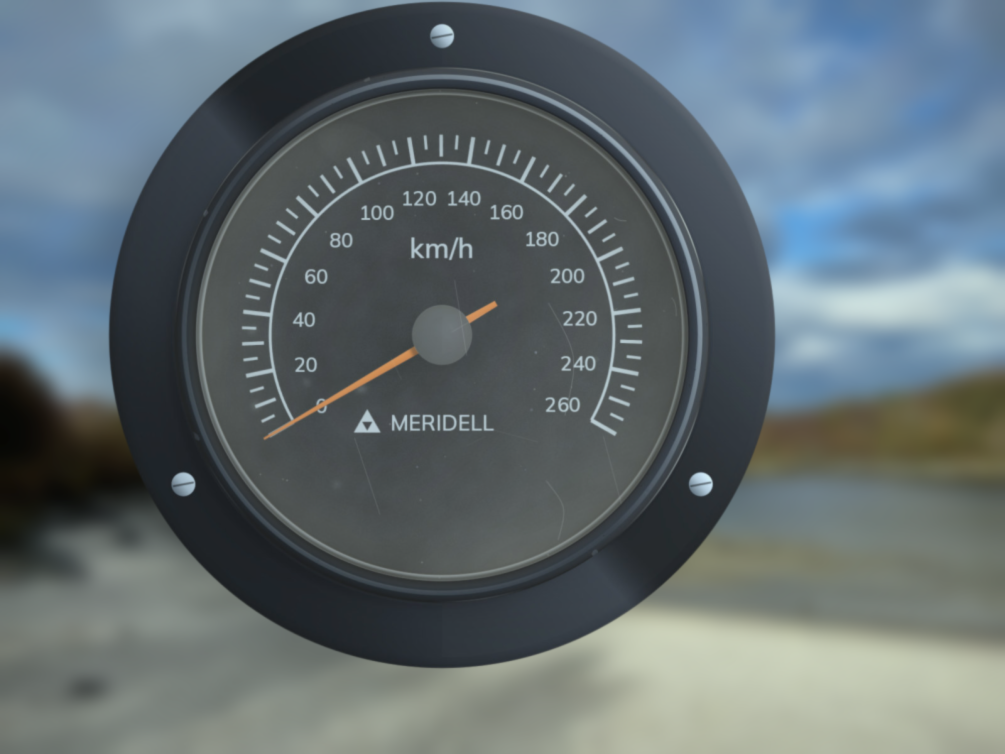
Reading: value=0 unit=km/h
